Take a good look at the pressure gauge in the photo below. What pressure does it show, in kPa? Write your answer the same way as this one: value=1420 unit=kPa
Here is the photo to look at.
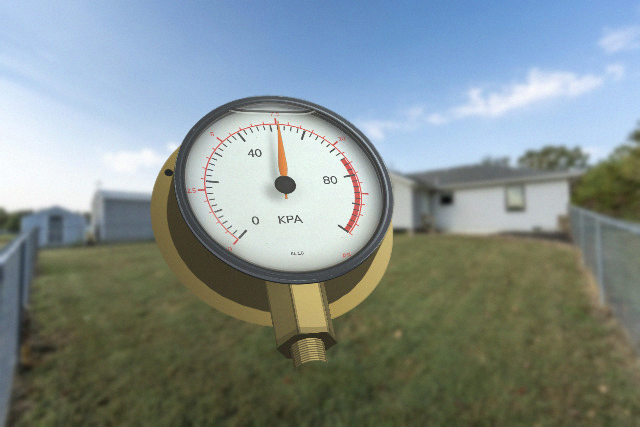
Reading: value=52 unit=kPa
